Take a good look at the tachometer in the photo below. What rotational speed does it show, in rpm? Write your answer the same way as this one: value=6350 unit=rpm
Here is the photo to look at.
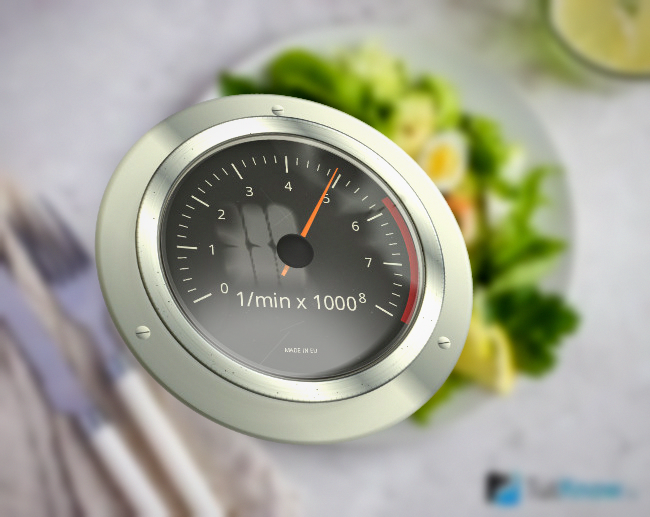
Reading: value=4900 unit=rpm
